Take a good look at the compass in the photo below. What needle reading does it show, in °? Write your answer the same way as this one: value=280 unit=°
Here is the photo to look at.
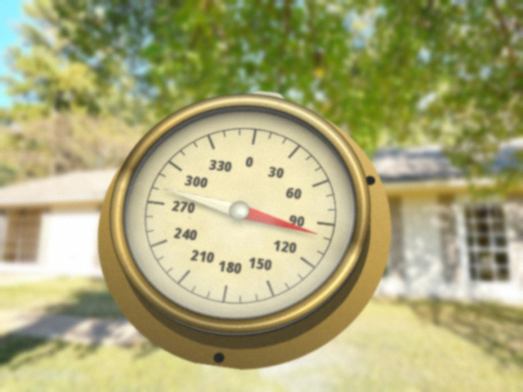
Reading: value=100 unit=°
